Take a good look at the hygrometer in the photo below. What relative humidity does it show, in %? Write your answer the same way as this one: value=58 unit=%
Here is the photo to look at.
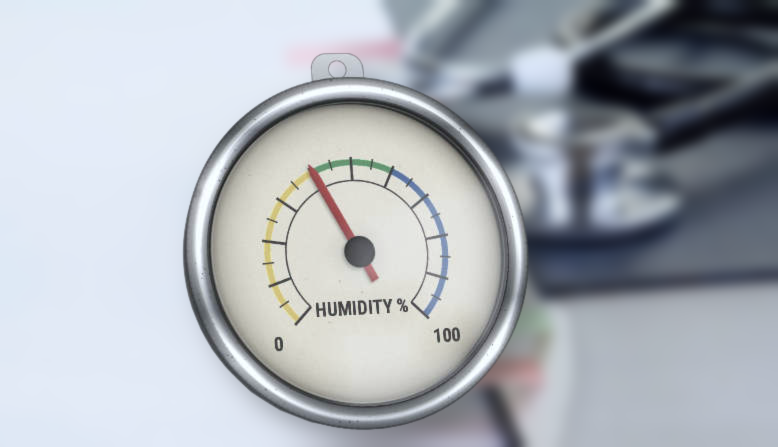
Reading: value=40 unit=%
